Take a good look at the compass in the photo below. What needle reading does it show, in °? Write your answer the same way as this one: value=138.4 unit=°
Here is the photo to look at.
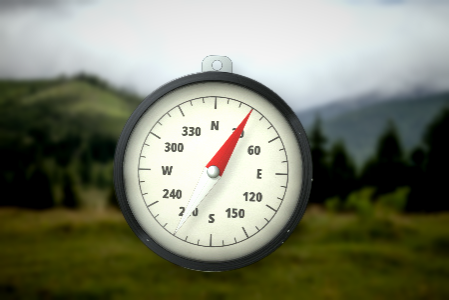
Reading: value=30 unit=°
